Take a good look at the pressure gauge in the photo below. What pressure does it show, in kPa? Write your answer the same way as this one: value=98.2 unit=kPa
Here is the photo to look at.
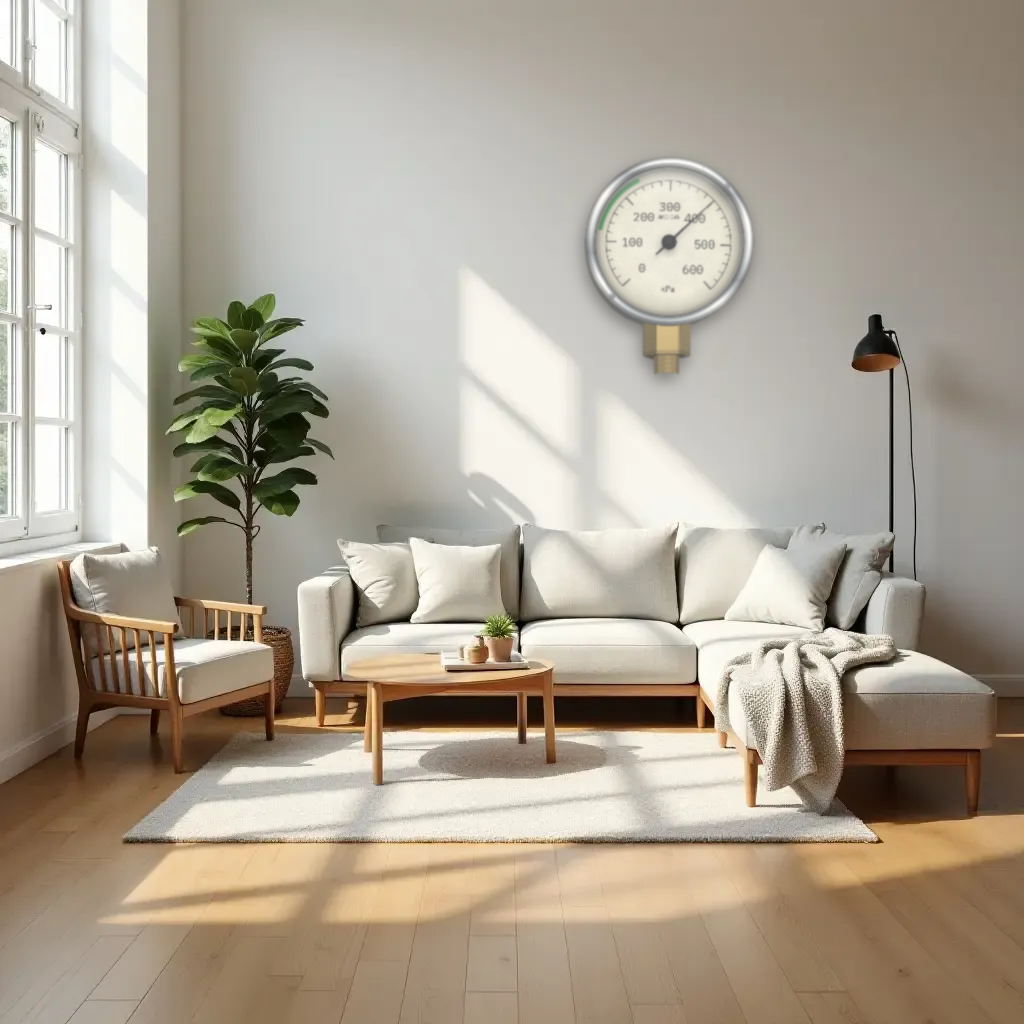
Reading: value=400 unit=kPa
